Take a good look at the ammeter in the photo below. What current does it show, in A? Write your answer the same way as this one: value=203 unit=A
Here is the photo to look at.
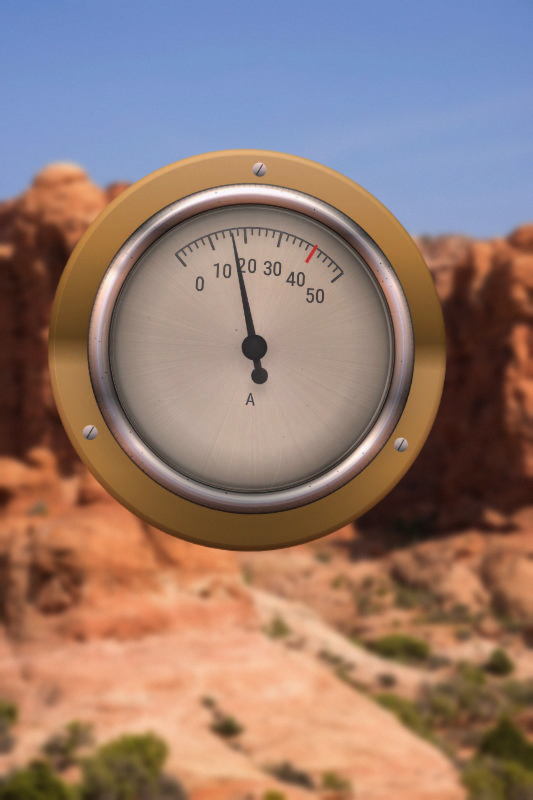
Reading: value=16 unit=A
